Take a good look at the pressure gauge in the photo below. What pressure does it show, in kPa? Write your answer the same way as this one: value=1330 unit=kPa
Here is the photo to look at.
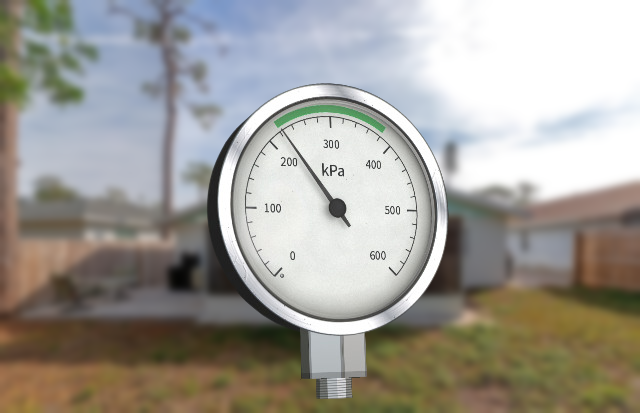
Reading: value=220 unit=kPa
